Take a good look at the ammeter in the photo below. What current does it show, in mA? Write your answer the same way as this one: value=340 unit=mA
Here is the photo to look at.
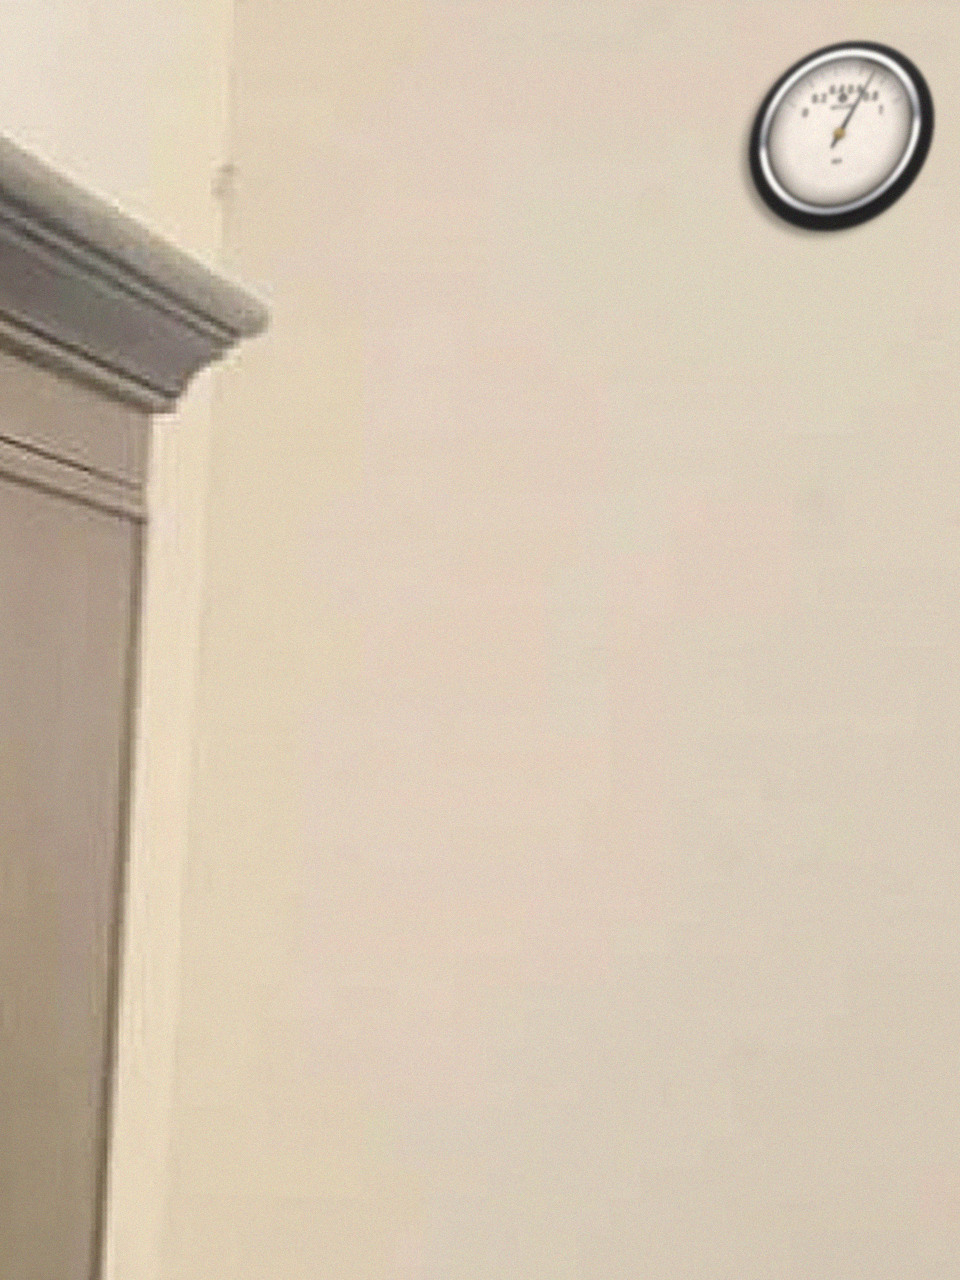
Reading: value=0.7 unit=mA
